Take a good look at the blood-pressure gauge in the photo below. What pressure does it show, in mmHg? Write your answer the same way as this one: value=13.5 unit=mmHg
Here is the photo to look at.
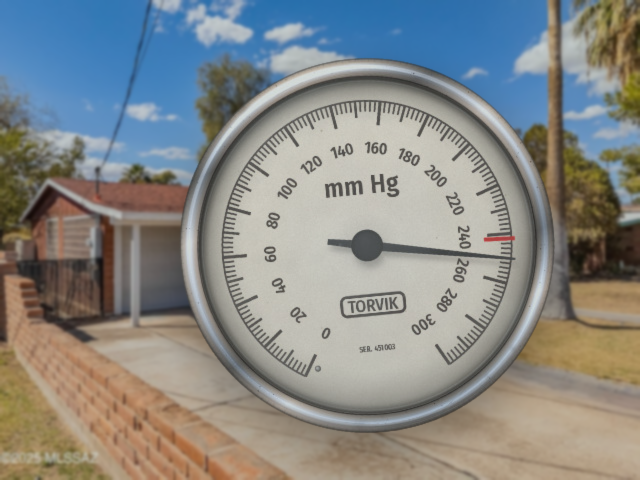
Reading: value=250 unit=mmHg
